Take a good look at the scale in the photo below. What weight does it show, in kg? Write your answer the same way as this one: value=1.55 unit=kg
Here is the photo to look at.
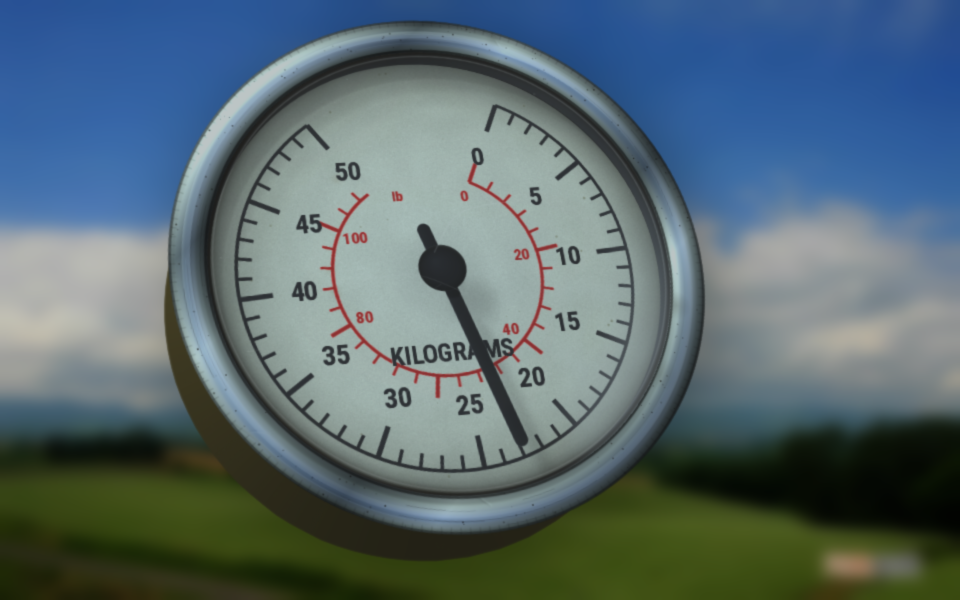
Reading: value=23 unit=kg
